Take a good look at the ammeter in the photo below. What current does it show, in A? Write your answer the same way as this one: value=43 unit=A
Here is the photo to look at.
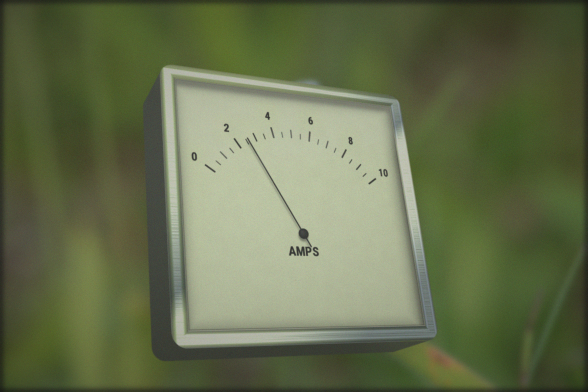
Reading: value=2.5 unit=A
